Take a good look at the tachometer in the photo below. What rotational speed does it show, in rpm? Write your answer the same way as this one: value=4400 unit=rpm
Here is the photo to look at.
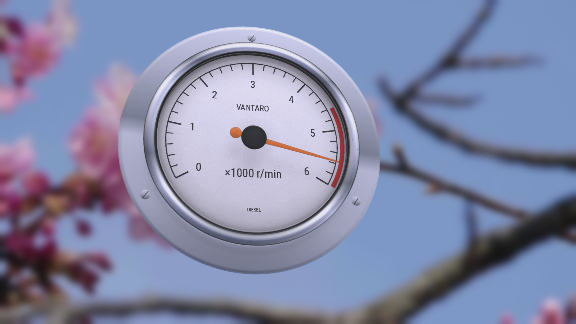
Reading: value=5600 unit=rpm
